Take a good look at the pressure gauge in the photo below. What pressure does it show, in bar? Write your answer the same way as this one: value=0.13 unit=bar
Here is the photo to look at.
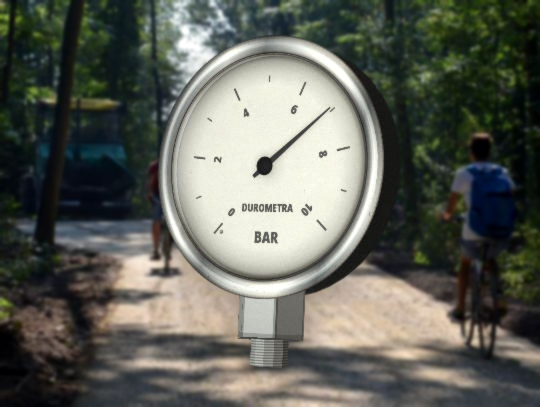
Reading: value=7 unit=bar
